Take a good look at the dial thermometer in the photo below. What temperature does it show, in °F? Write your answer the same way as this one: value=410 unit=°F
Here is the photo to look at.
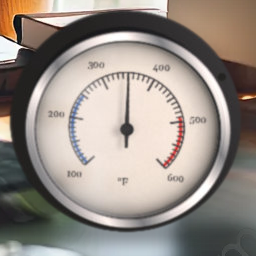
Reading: value=350 unit=°F
